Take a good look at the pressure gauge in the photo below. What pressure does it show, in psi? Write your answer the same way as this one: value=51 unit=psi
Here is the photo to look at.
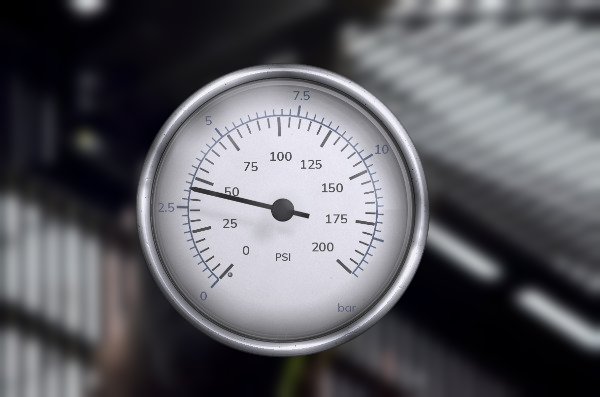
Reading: value=45 unit=psi
